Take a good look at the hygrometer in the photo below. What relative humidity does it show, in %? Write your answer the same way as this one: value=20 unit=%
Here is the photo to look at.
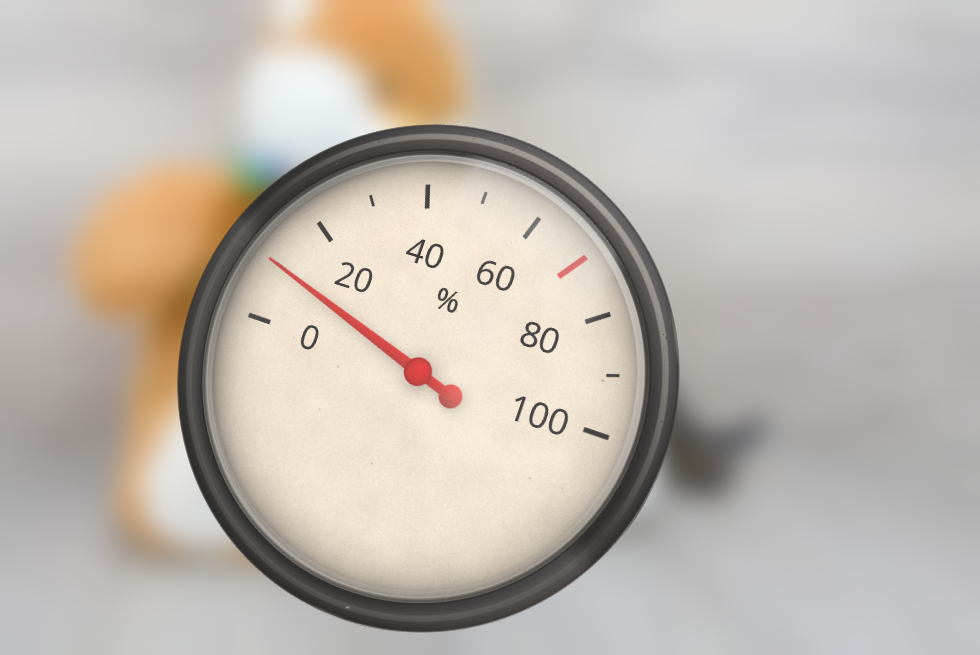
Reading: value=10 unit=%
